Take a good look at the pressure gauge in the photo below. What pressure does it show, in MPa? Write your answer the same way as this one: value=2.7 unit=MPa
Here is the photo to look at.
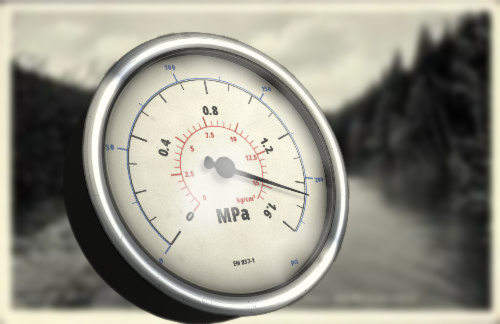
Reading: value=1.45 unit=MPa
